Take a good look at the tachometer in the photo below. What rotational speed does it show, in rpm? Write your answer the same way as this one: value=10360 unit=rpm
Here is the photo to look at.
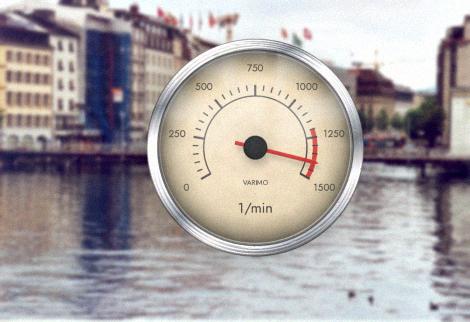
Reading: value=1400 unit=rpm
